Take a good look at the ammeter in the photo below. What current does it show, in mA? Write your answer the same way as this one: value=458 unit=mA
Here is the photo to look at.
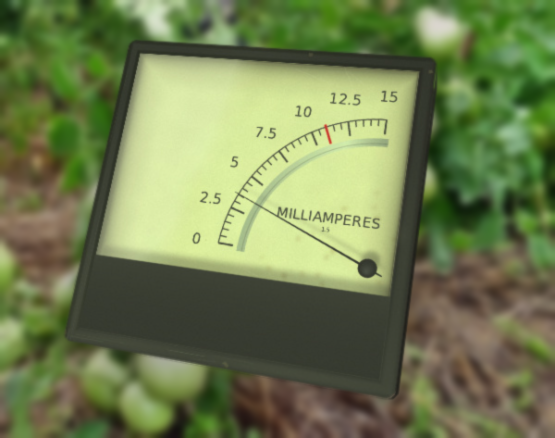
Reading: value=3.5 unit=mA
